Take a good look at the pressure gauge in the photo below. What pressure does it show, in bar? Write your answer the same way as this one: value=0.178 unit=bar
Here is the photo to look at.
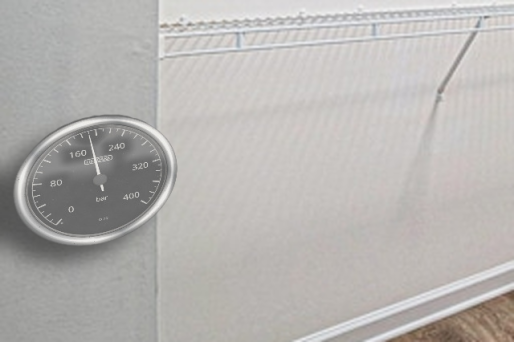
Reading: value=190 unit=bar
